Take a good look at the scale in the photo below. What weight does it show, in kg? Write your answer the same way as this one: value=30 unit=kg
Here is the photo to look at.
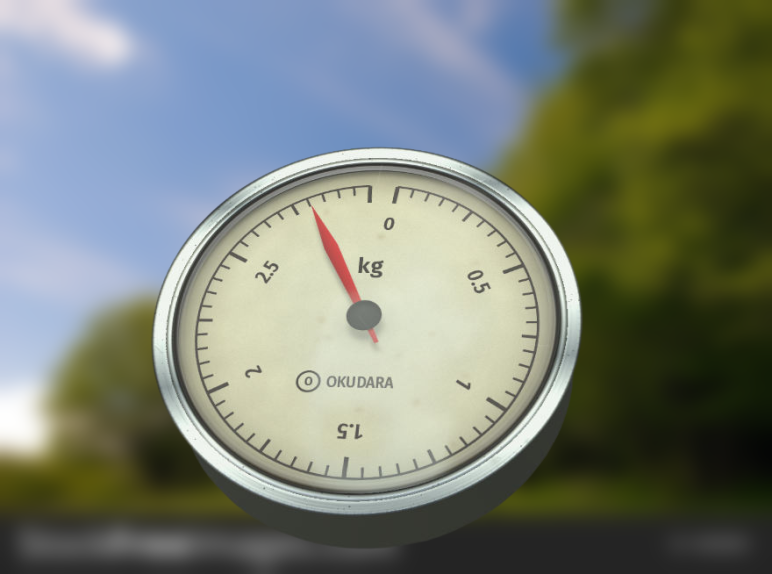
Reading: value=2.8 unit=kg
